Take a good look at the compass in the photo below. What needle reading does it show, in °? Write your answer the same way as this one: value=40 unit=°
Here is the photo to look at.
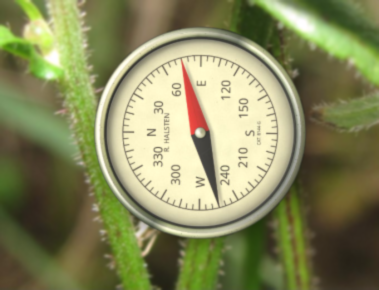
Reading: value=75 unit=°
